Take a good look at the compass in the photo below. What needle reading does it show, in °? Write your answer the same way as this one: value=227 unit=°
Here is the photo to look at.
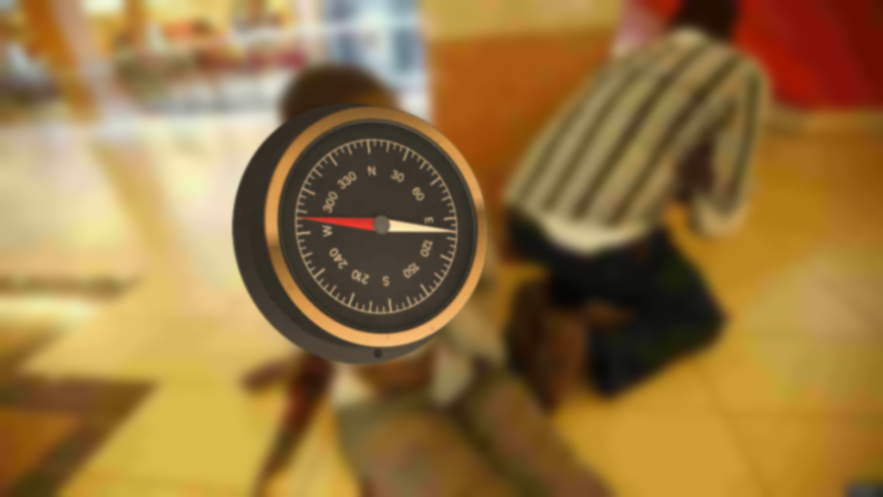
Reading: value=280 unit=°
